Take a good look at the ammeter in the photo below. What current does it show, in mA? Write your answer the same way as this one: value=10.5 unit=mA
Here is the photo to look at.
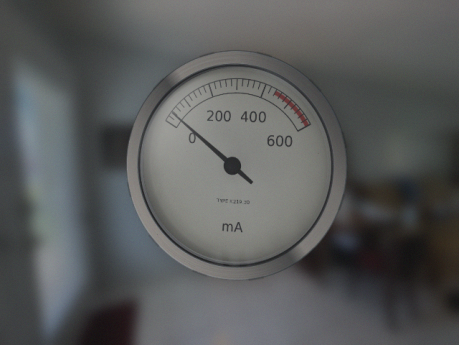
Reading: value=40 unit=mA
